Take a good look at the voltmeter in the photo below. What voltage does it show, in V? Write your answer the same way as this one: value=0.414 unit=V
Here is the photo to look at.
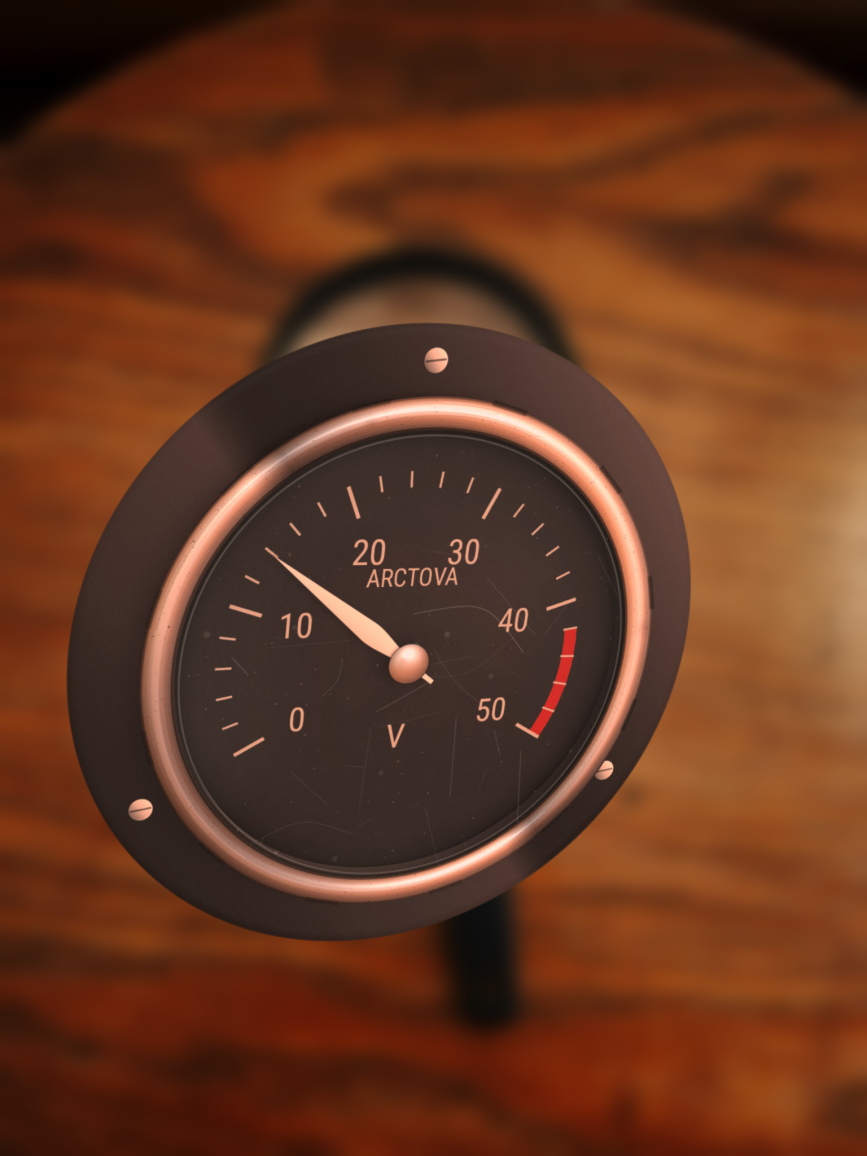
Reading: value=14 unit=V
